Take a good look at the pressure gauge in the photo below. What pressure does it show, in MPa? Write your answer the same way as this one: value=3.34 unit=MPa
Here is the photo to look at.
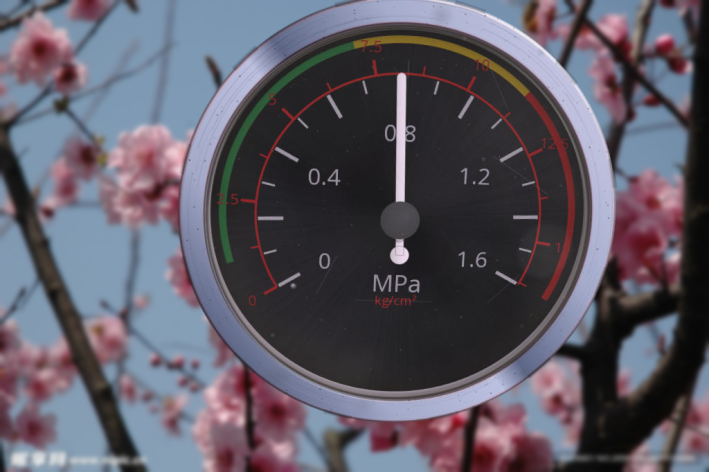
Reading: value=0.8 unit=MPa
